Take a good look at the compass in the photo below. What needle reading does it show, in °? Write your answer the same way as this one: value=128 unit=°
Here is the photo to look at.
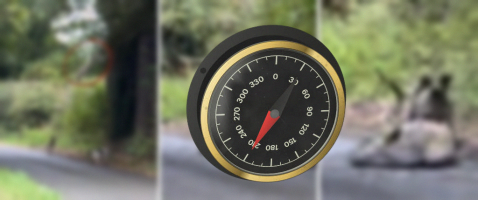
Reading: value=210 unit=°
